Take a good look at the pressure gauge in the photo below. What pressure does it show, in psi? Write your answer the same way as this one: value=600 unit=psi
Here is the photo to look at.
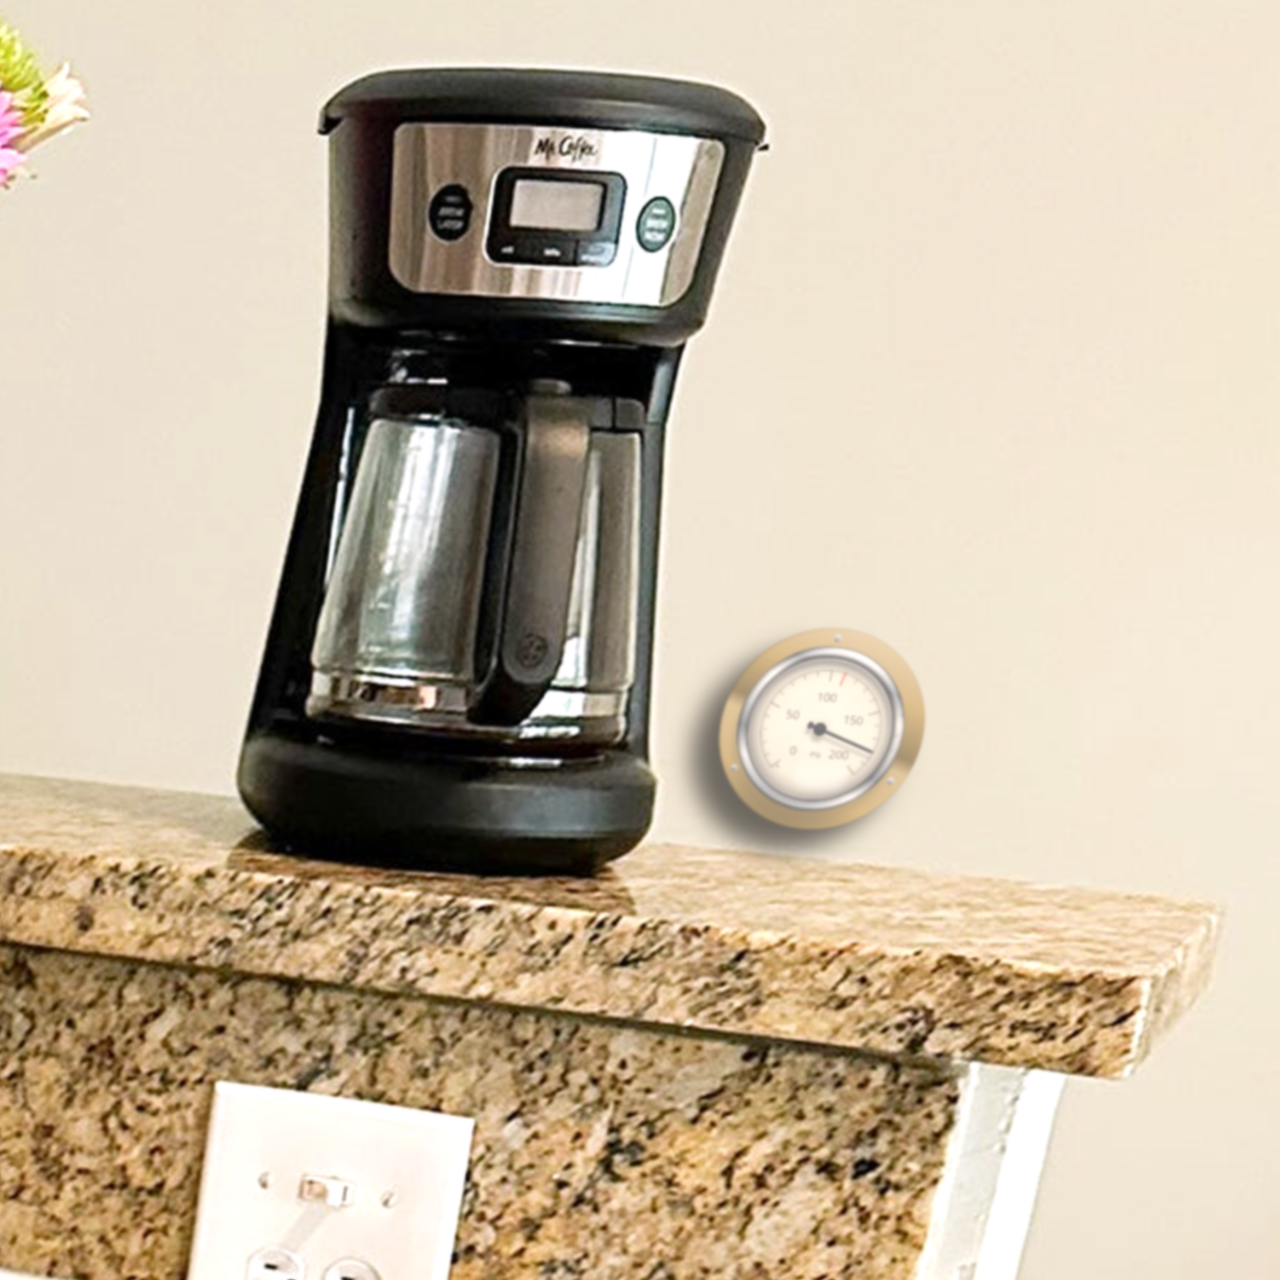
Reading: value=180 unit=psi
